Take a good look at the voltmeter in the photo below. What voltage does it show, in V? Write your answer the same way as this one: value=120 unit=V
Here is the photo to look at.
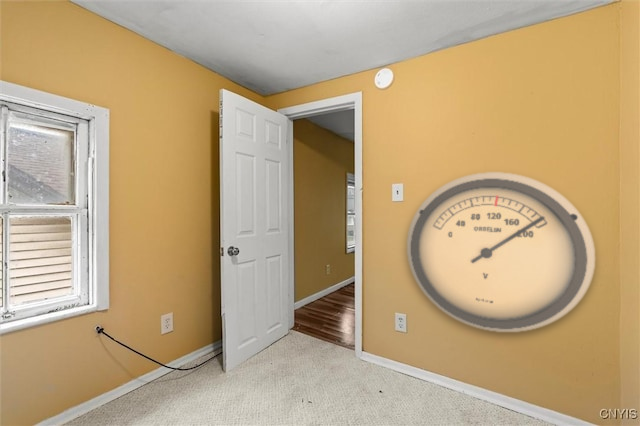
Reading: value=190 unit=V
